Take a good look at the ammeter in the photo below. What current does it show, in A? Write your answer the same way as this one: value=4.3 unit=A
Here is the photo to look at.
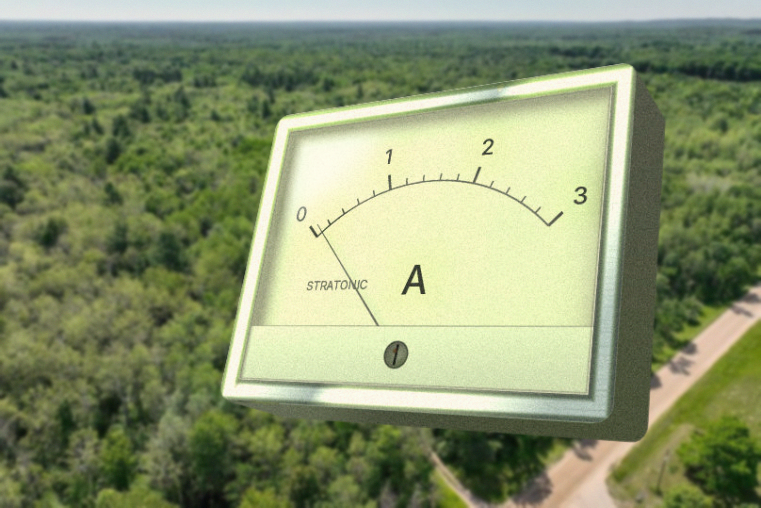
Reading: value=0.1 unit=A
